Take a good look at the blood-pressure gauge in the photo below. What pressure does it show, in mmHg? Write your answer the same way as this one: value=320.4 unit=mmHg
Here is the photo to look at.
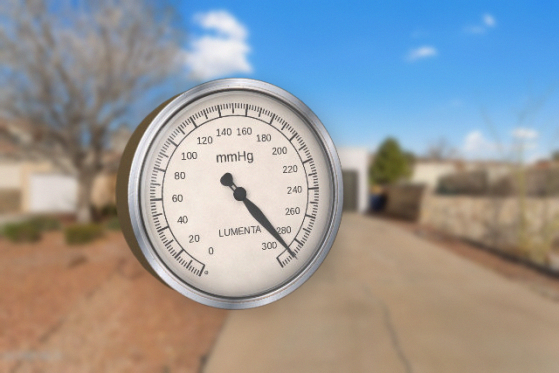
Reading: value=290 unit=mmHg
